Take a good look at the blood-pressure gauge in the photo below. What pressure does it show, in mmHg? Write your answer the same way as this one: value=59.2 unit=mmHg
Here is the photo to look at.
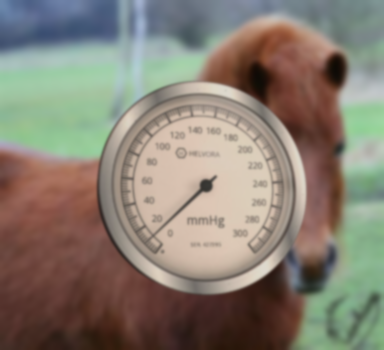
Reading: value=10 unit=mmHg
